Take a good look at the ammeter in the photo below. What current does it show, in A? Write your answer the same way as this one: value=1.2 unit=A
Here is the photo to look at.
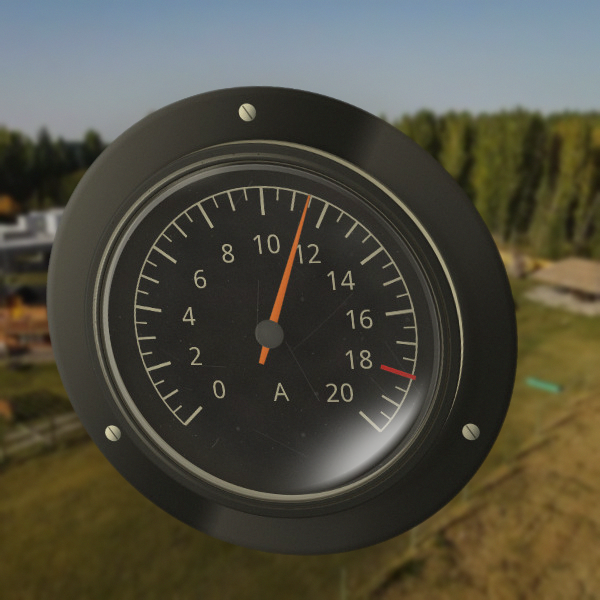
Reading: value=11.5 unit=A
